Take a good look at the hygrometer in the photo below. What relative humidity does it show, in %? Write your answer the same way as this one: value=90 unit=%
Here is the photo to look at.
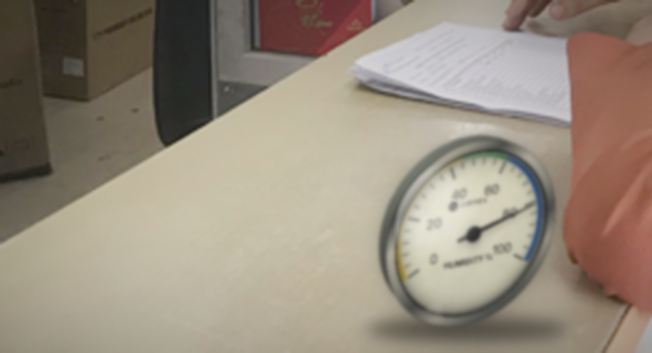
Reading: value=80 unit=%
